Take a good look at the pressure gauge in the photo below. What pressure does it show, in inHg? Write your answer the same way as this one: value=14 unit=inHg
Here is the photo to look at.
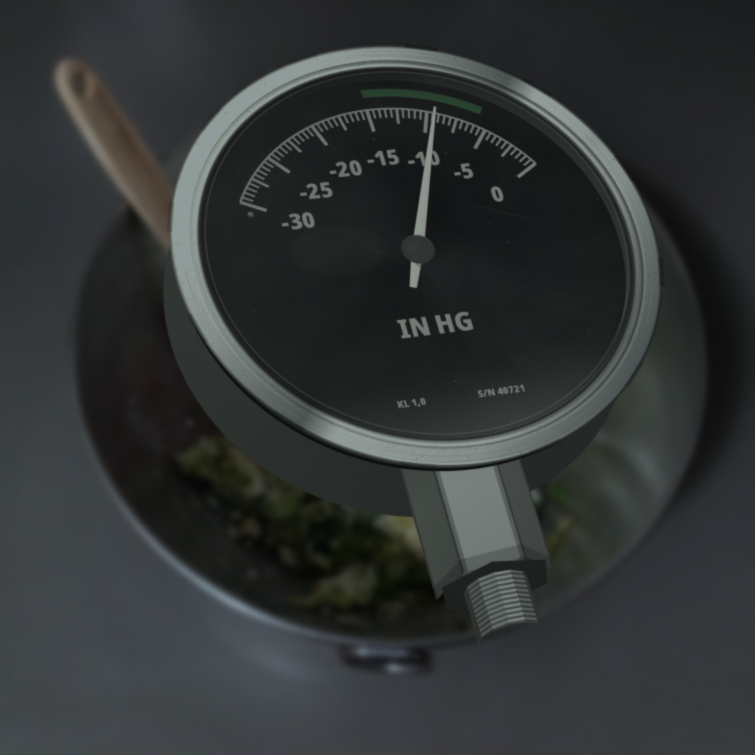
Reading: value=-9.5 unit=inHg
